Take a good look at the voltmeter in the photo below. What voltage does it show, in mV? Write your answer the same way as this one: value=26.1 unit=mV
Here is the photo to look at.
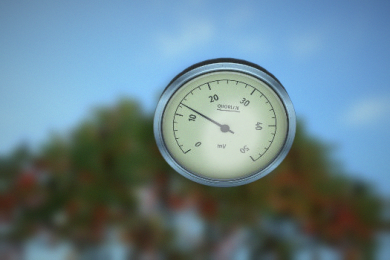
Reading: value=13 unit=mV
